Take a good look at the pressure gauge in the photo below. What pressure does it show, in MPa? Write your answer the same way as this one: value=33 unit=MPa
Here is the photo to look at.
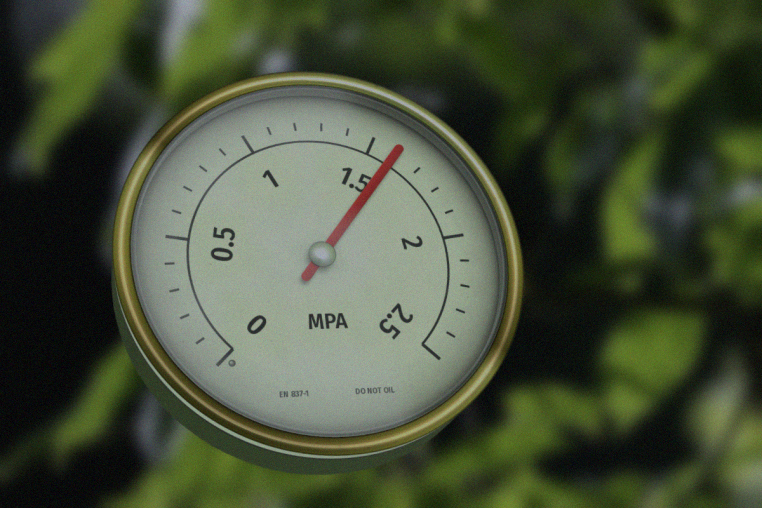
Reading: value=1.6 unit=MPa
